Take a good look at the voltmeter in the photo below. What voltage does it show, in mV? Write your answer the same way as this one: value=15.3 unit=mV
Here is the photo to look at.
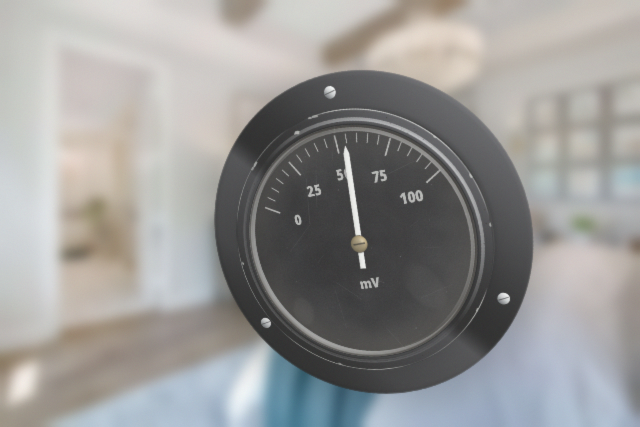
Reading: value=55 unit=mV
